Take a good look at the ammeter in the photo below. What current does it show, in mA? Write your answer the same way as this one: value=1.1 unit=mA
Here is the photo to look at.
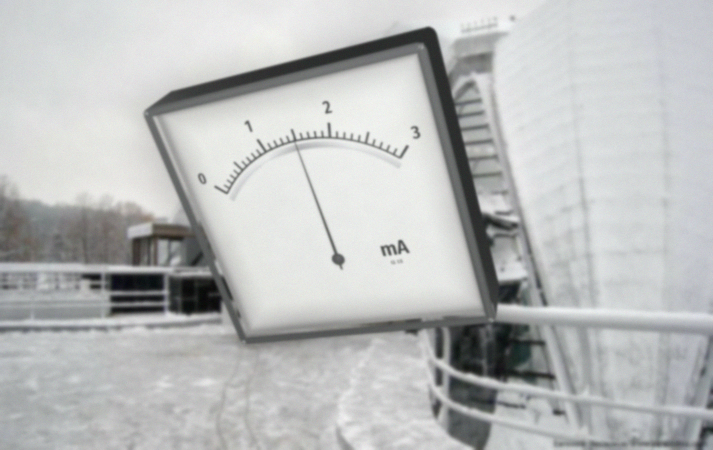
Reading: value=1.5 unit=mA
